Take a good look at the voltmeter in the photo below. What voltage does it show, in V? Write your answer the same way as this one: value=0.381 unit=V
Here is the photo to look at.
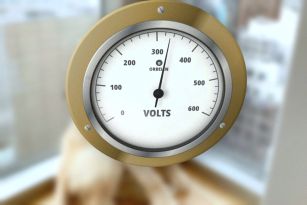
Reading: value=330 unit=V
